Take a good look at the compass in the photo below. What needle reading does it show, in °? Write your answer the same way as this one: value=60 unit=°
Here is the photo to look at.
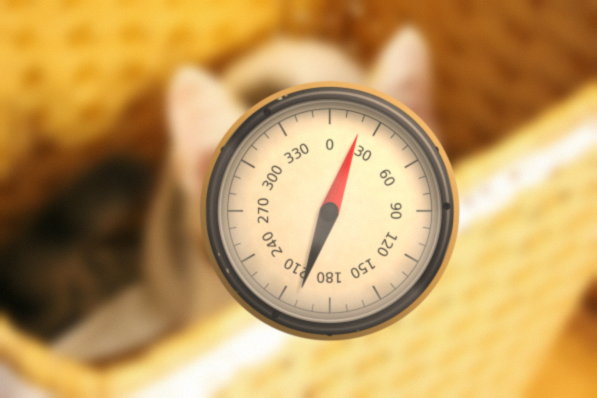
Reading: value=20 unit=°
